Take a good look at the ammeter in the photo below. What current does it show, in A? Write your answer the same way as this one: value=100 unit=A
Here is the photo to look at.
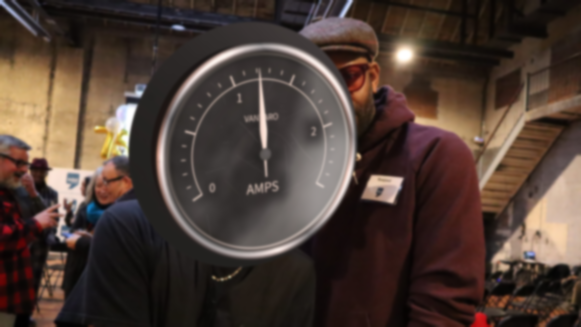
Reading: value=1.2 unit=A
